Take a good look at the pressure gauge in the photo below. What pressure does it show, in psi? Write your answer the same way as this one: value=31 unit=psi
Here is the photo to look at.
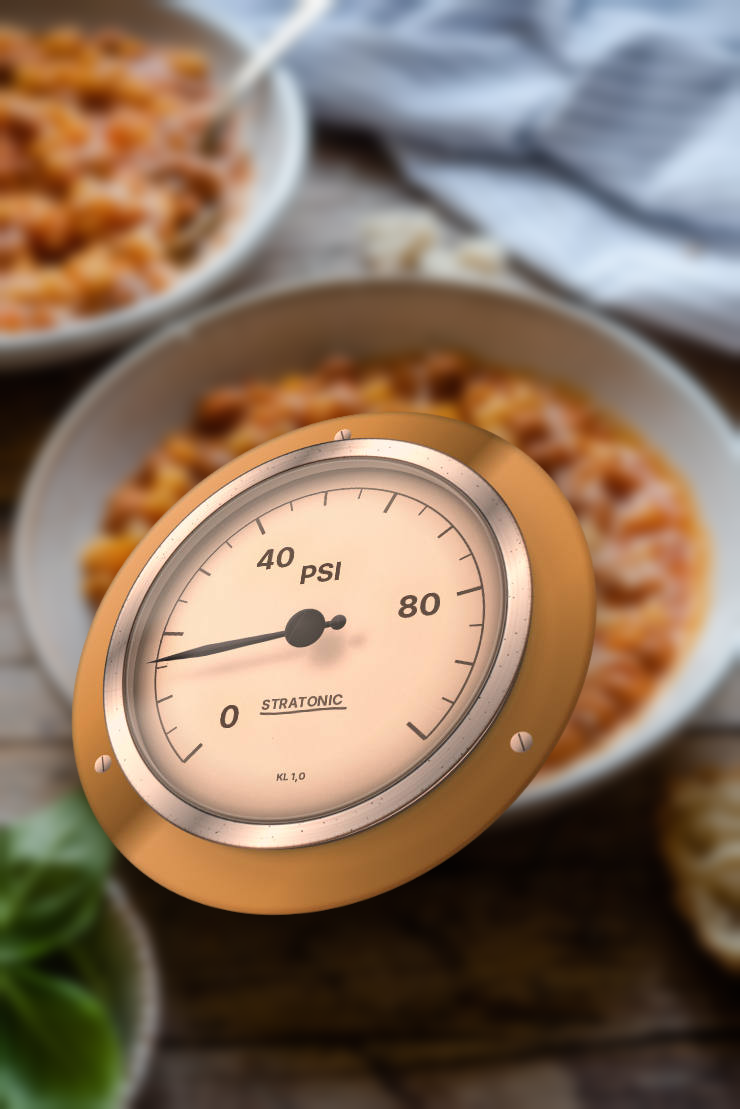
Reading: value=15 unit=psi
